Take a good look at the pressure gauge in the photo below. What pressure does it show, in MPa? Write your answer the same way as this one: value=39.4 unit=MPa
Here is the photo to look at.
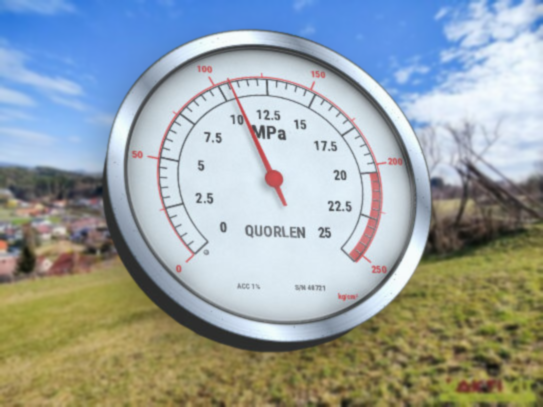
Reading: value=10.5 unit=MPa
